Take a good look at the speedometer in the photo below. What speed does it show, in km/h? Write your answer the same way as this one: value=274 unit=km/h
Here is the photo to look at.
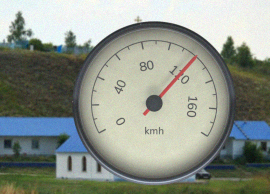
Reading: value=120 unit=km/h
